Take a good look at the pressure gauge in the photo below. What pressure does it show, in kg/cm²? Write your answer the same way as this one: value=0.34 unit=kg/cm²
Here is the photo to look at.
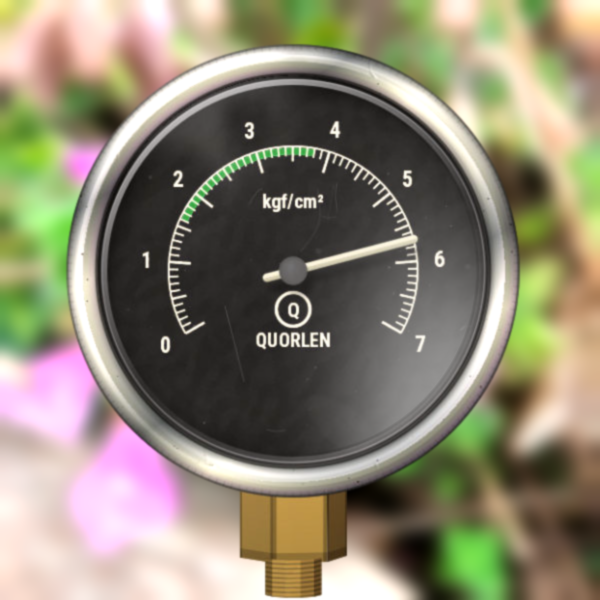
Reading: value=5.7 unit=kg/cm²
